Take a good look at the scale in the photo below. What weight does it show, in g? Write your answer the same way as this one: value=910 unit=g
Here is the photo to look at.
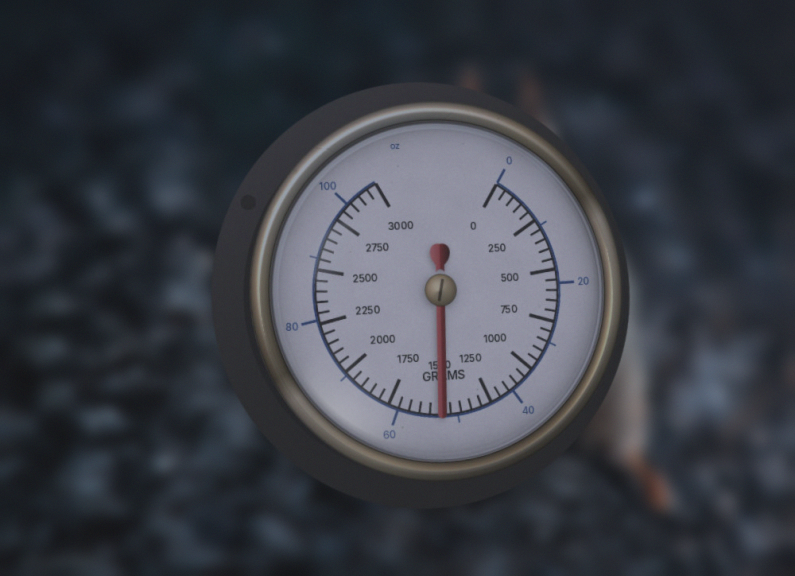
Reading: value=1500 unit=g
